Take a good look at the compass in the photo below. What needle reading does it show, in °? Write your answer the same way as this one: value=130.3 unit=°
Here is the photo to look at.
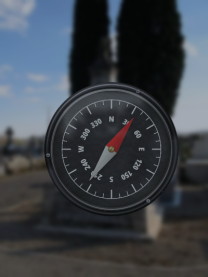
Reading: value=35 unit=°
